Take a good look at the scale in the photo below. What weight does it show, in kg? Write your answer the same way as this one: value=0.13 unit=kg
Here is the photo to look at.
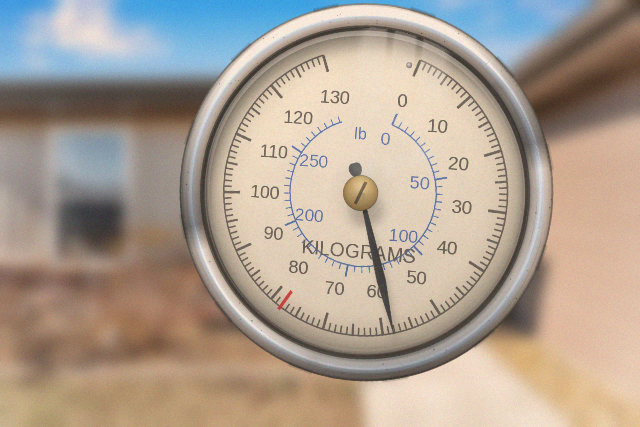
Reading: value=58 unit=kg
